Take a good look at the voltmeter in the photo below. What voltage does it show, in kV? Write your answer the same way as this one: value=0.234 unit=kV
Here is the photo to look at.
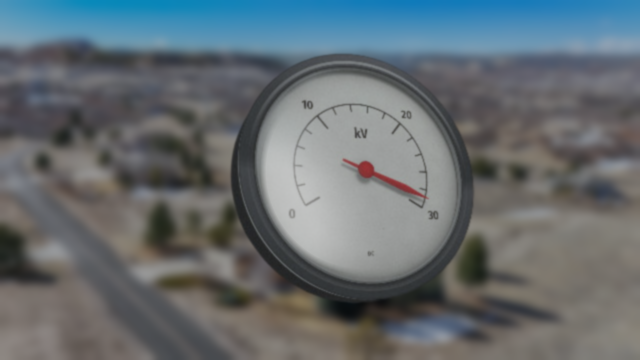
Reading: value=29 unit=kV
